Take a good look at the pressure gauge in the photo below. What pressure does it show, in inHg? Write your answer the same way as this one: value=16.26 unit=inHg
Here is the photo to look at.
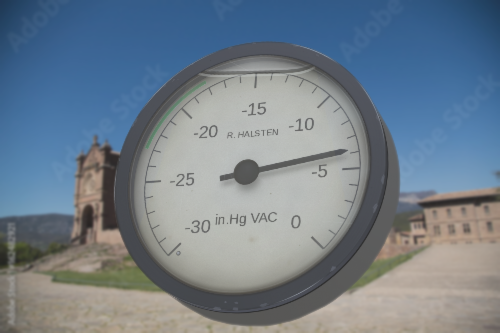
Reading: value=-6 unit=inHg
